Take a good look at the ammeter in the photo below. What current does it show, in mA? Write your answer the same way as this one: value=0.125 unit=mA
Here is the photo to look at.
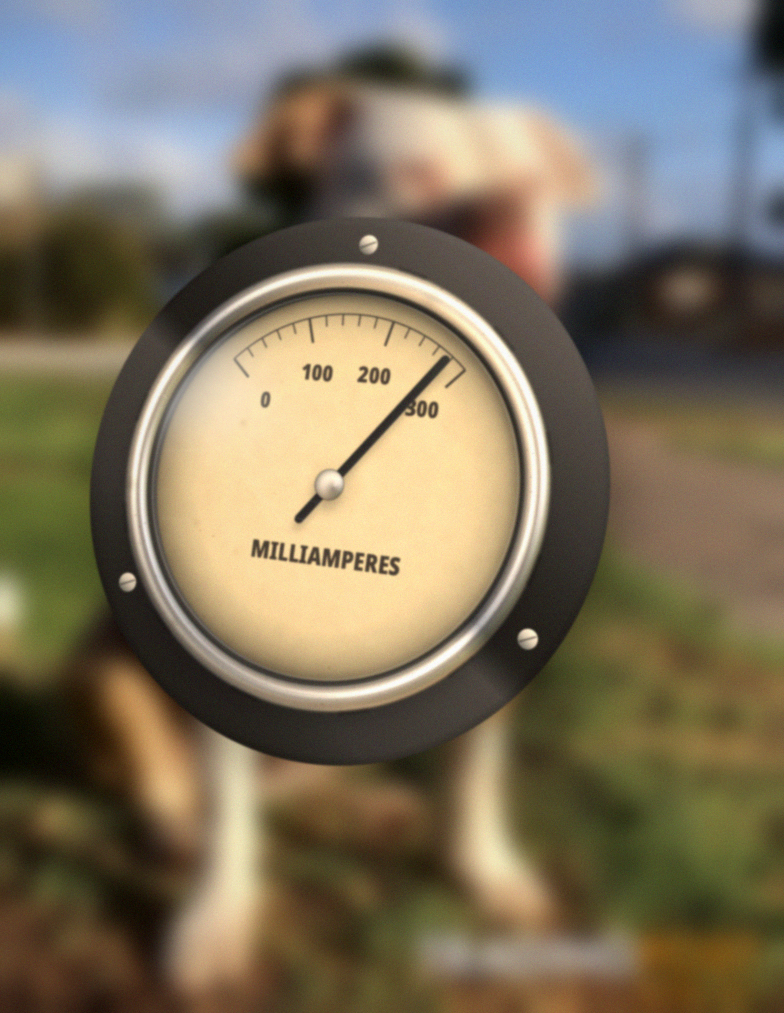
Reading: value=280 unit=mA
